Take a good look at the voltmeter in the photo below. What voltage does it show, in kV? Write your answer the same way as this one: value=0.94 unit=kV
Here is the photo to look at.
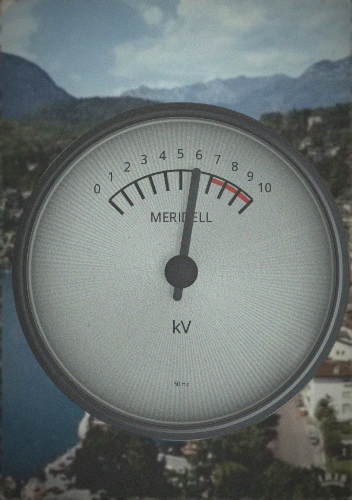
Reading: value=6 unit=kV
